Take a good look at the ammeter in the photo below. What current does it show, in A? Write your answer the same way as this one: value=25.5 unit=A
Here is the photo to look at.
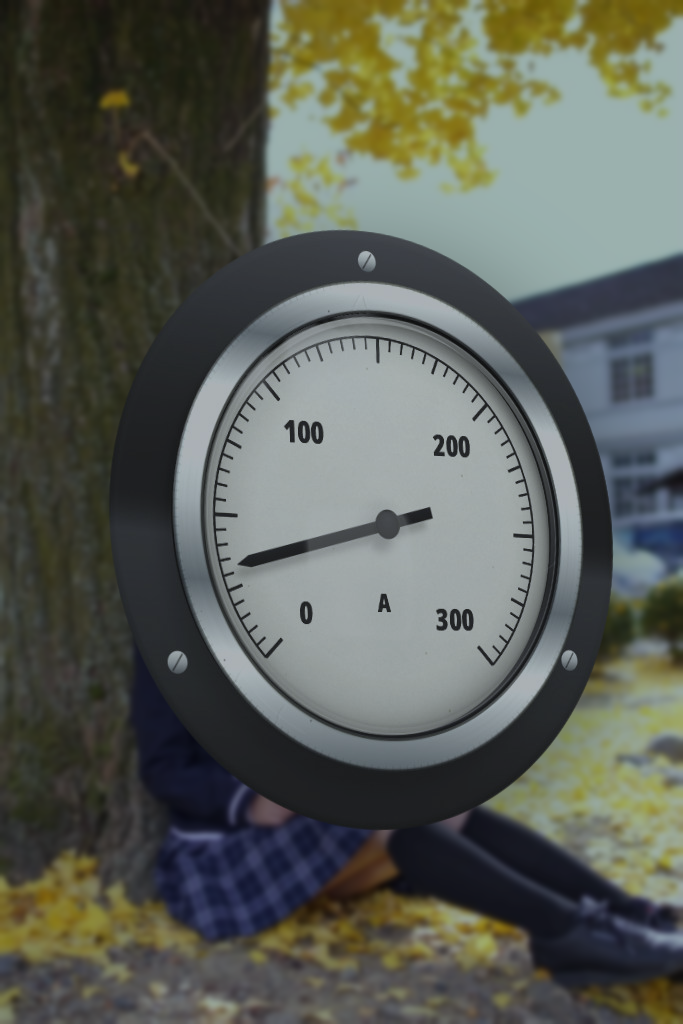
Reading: value=32.5 unit=A
